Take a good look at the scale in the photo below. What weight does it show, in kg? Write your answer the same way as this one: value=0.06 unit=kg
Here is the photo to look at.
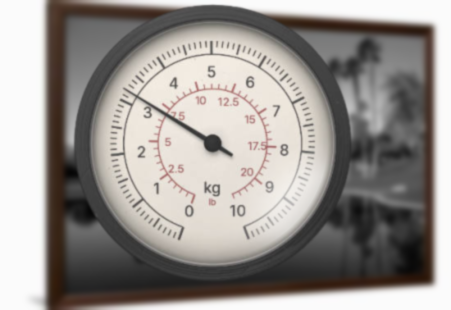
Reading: value=3.2 unit=kg
